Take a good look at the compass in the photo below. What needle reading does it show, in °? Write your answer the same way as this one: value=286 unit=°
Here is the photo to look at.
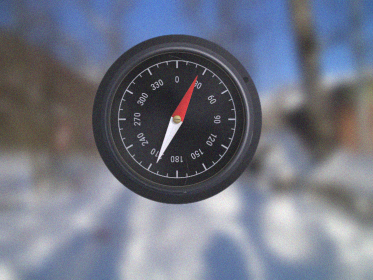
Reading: value=25 unit=°
